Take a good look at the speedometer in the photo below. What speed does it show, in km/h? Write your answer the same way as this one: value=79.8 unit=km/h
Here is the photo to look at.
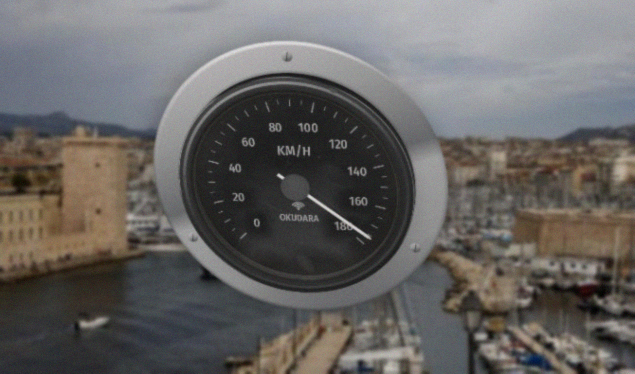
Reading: value=175 unit=km/h
